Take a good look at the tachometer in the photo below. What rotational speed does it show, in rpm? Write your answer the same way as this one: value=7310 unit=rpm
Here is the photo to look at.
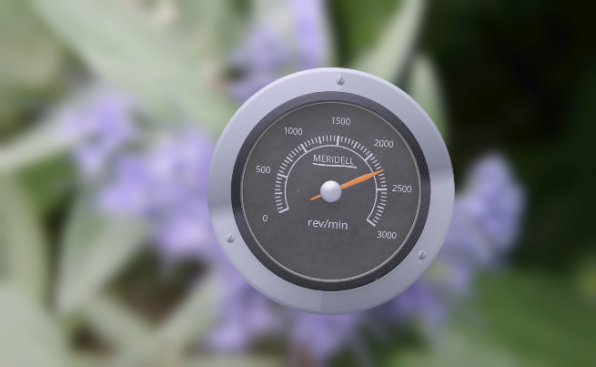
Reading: value=2250 unit=rpm
